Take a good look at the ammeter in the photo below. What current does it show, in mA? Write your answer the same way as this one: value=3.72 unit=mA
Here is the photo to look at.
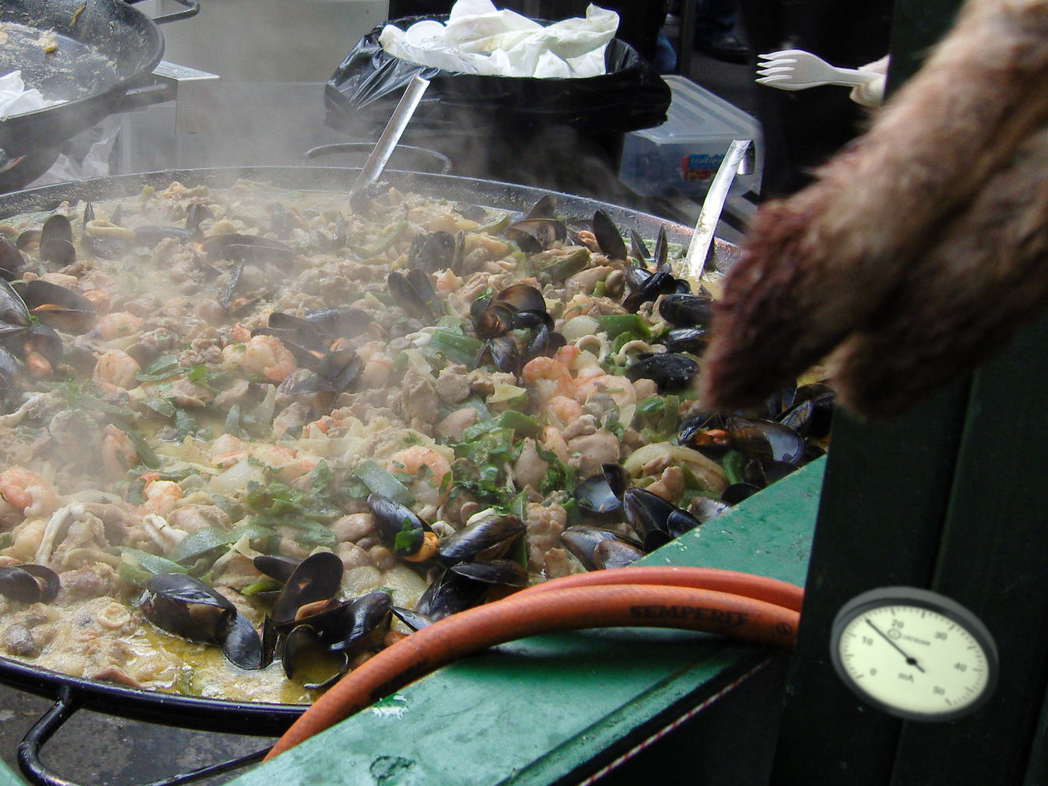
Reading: value=15 unit=mA
